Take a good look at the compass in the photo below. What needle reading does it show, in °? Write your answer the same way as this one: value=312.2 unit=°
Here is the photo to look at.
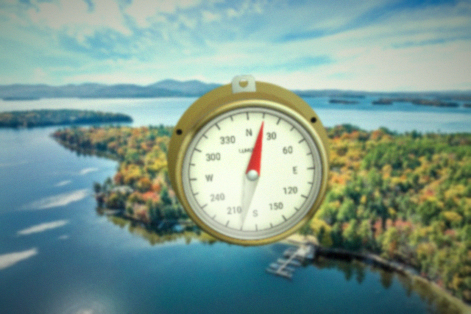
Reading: value=15 unit=°
